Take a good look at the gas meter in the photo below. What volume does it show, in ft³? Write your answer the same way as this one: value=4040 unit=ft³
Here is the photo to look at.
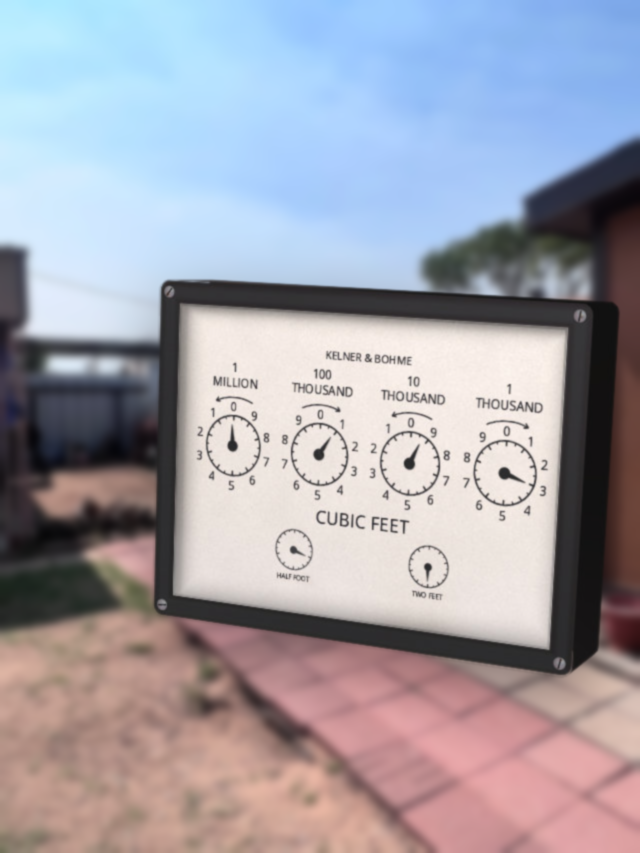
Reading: value=9300 unit=ft³
